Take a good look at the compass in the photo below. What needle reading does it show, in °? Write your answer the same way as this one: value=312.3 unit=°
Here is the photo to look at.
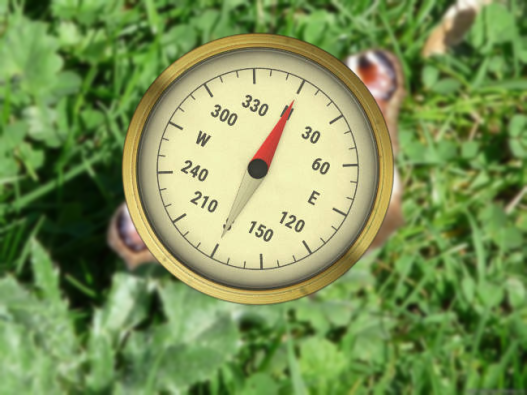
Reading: value=0 unit=°
